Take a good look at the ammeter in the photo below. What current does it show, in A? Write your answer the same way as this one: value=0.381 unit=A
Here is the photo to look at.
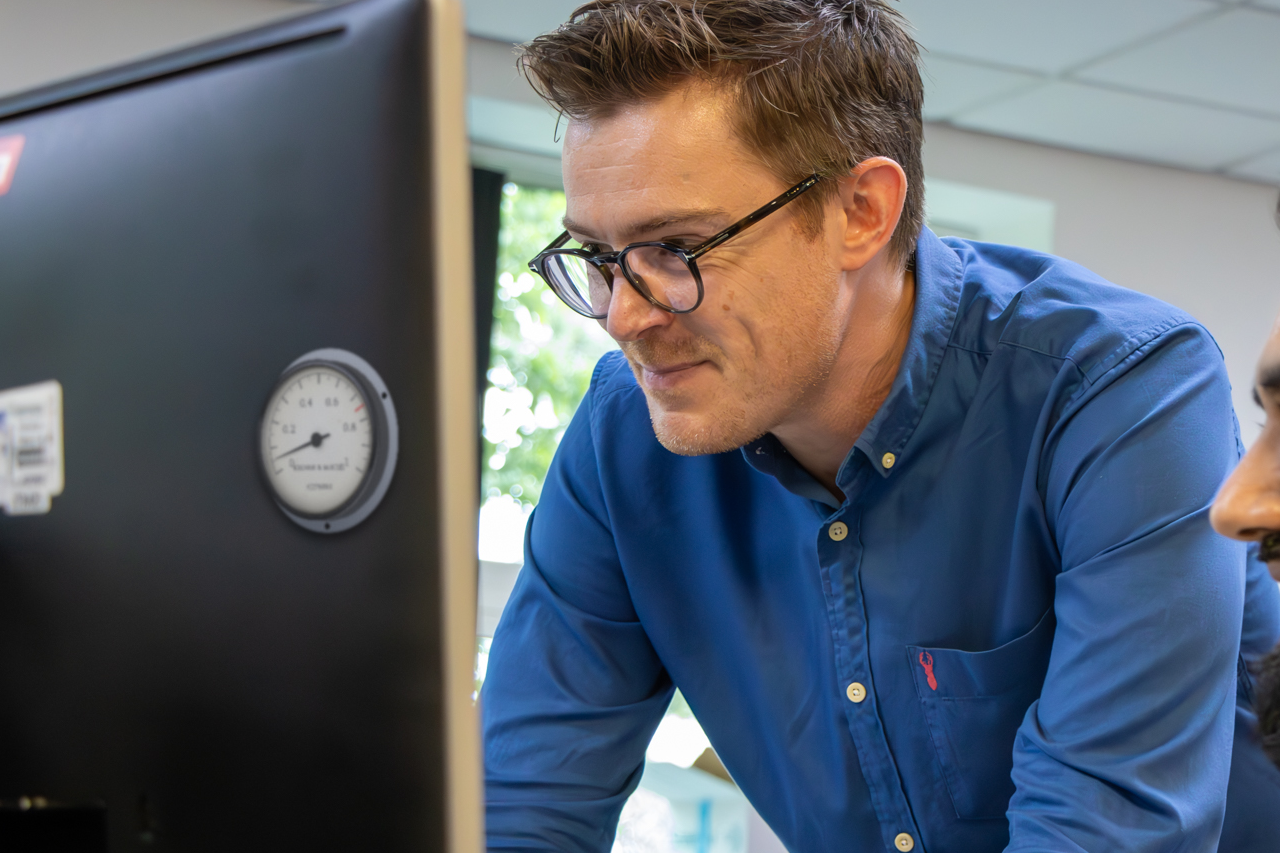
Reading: value=0.05 unit=A
